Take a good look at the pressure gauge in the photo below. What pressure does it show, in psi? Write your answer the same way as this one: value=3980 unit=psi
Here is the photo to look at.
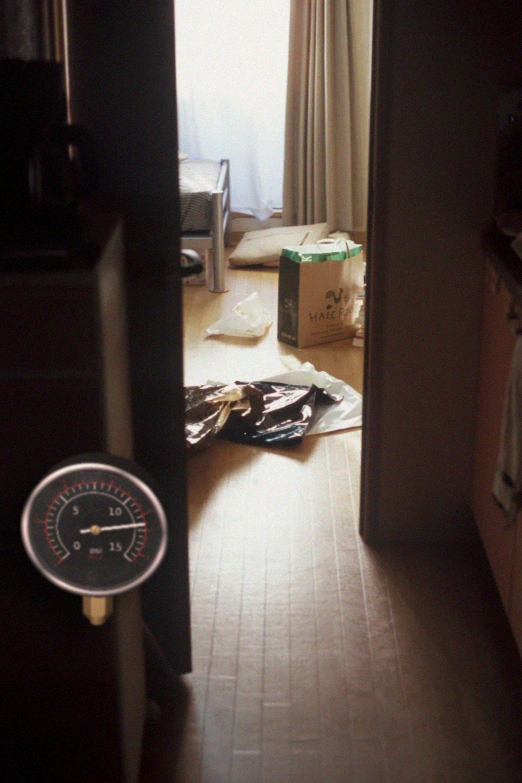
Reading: value=12 unit=psi
